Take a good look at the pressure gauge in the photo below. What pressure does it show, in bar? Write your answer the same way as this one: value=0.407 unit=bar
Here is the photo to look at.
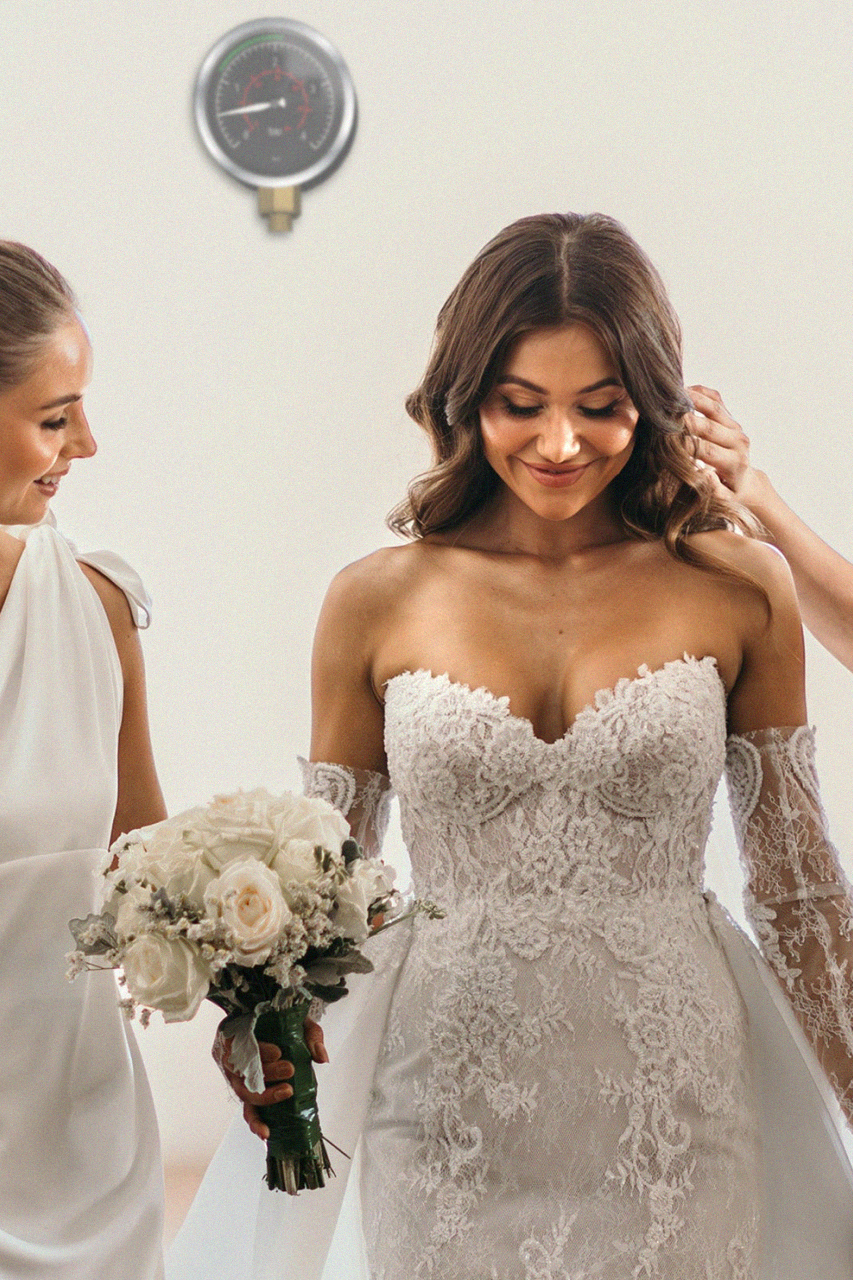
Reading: value=0.5 unit=bar
